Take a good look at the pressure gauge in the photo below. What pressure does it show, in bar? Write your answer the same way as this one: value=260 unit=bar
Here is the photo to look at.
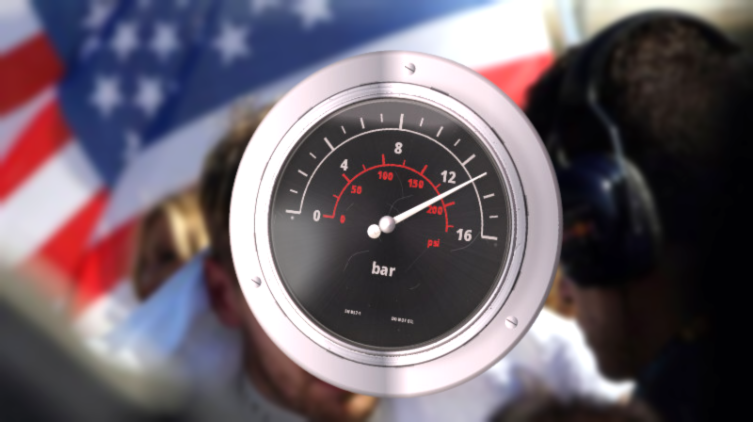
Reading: value=13 unit=bar
